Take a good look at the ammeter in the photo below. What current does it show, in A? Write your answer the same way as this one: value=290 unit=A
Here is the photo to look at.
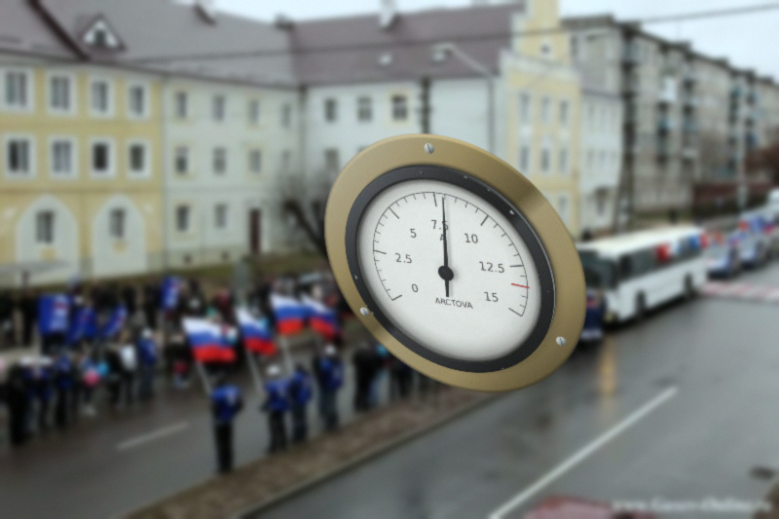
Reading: value=8 unit=A
